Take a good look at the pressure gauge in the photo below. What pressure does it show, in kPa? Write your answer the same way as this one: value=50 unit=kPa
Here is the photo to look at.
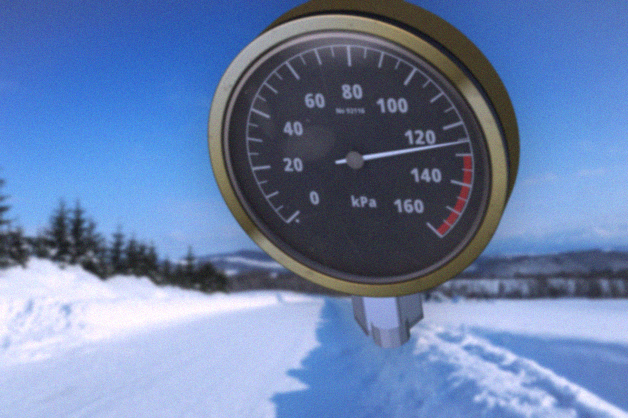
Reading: value=125 unit=kPa
